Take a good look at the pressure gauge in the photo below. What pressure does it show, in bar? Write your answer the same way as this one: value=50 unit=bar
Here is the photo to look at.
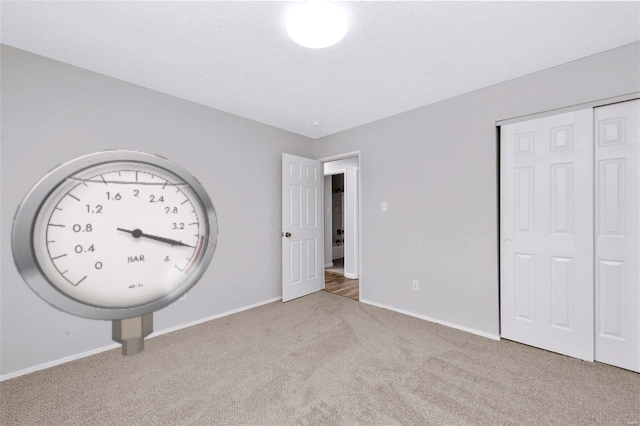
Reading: value=3.6 unit=bar
